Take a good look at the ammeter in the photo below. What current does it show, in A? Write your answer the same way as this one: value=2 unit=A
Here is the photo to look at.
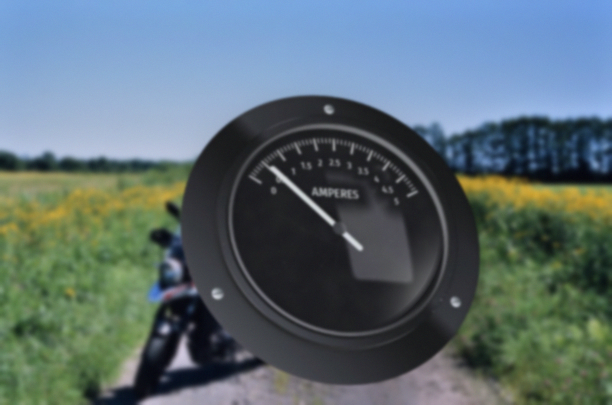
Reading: value=0.5 unit=A
